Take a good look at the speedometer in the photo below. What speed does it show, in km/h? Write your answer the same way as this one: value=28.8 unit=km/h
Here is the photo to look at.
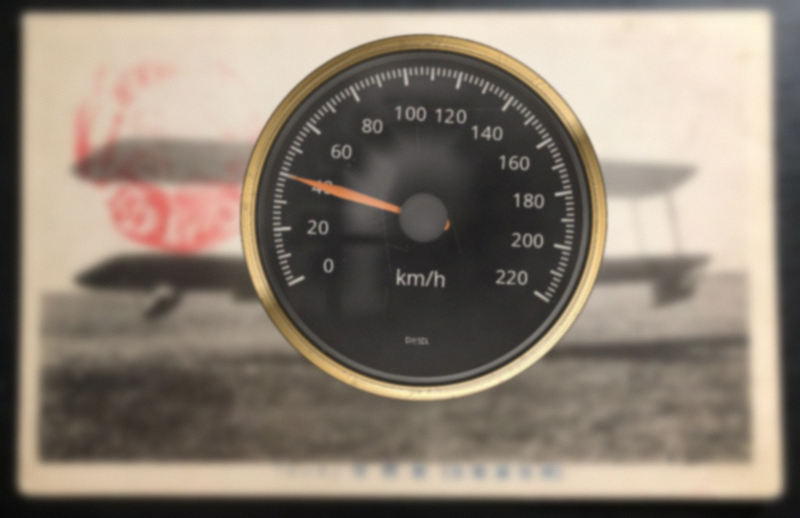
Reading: value=40 unit=km/h
